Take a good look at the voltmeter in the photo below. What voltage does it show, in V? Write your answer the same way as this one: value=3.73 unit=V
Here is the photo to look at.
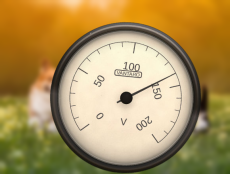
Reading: value=140 unit=V
